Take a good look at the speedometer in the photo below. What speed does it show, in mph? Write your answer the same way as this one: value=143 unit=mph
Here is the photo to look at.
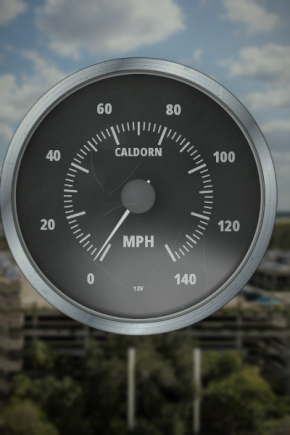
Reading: value=2 unit=mph
